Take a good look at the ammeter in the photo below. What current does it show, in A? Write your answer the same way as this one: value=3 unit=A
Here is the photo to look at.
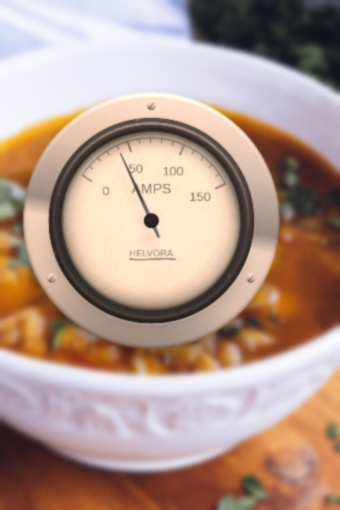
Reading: value=40 unit=A
